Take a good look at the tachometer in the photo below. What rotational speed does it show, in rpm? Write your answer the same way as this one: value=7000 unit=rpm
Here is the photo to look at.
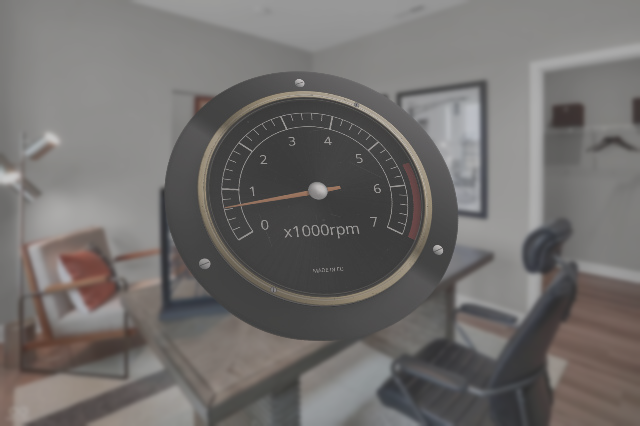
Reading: value=600 unit=rpm
